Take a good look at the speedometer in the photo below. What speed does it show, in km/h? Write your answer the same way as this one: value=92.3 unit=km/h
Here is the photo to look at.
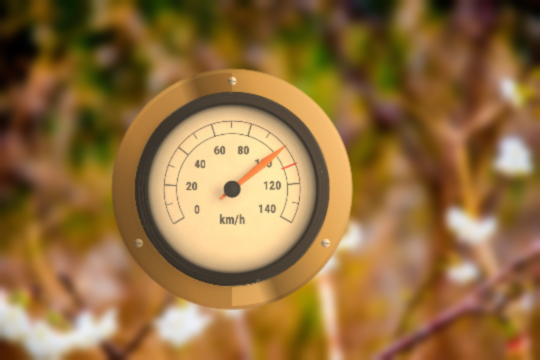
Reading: value=100 unit=km/h
